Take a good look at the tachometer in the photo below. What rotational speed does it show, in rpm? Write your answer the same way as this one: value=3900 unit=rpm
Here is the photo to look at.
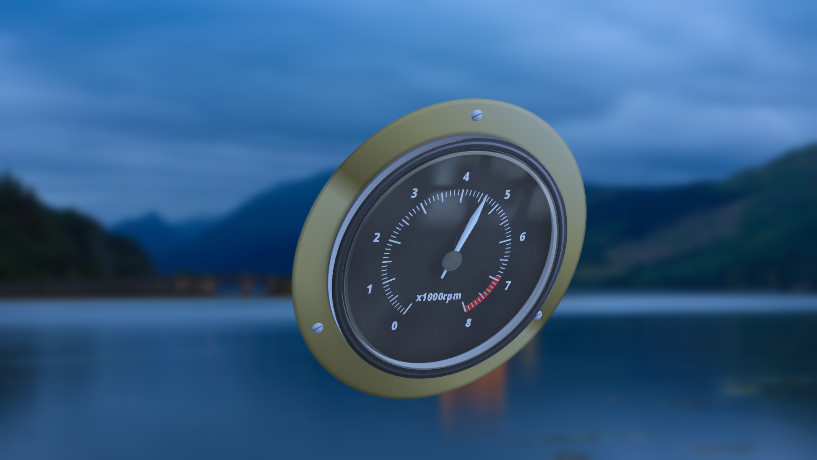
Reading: value=4500 unit=rpm
